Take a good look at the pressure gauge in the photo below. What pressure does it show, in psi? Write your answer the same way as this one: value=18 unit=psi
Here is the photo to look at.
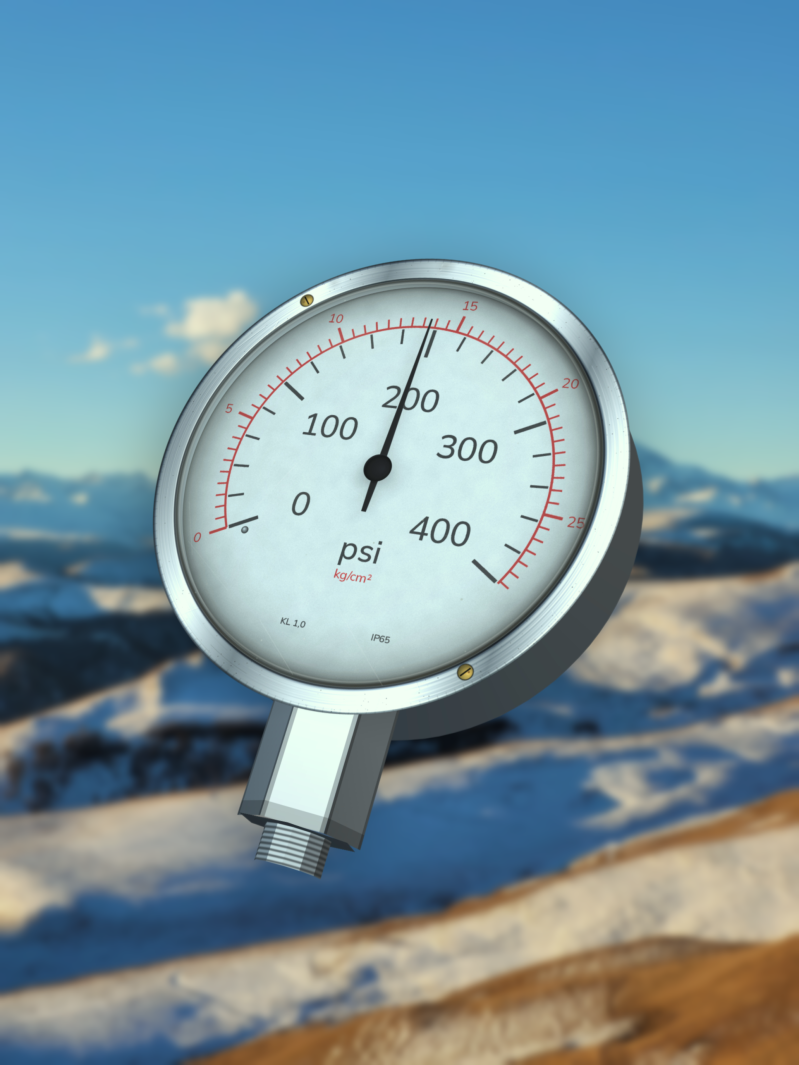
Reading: value=200 unit=psi
